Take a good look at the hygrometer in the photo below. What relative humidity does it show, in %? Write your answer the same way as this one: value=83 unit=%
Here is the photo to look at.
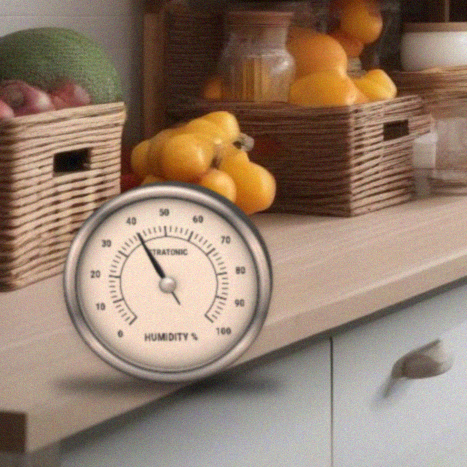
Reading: value=40 unit=%
